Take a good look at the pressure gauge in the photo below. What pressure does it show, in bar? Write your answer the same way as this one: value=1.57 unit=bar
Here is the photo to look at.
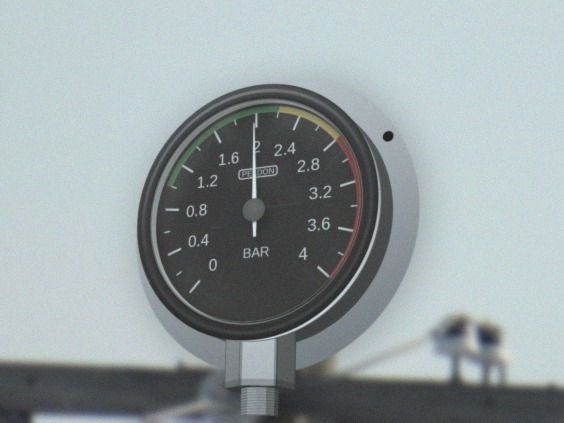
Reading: value=2 unit=bar
